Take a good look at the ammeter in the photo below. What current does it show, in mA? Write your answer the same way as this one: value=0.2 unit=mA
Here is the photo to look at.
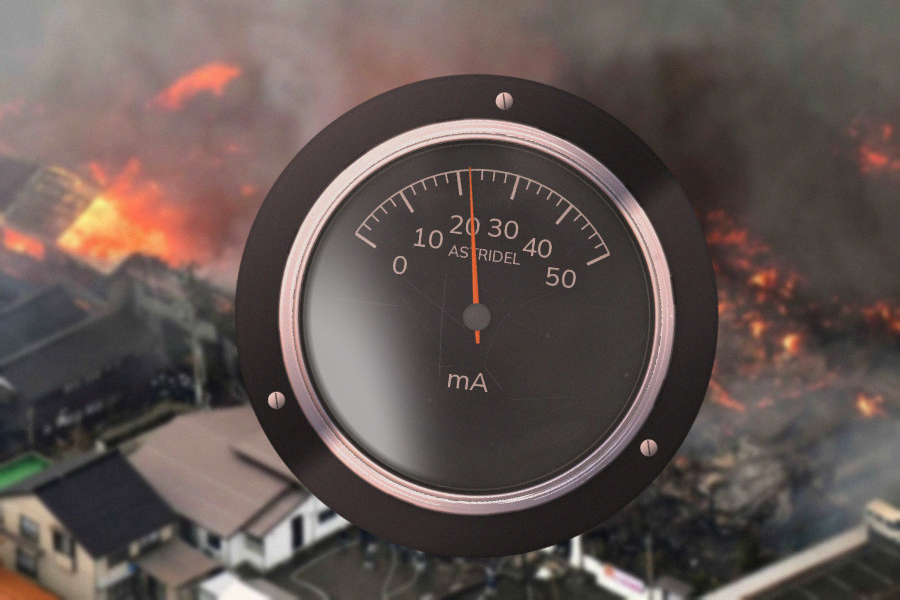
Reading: value=22 unit=mA
